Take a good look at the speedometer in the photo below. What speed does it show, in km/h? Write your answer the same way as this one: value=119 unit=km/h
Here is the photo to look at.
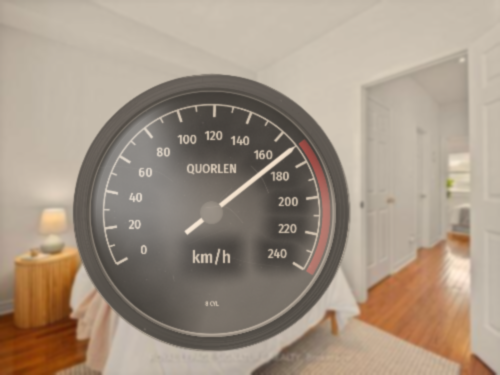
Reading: value=170 unit=km/h
